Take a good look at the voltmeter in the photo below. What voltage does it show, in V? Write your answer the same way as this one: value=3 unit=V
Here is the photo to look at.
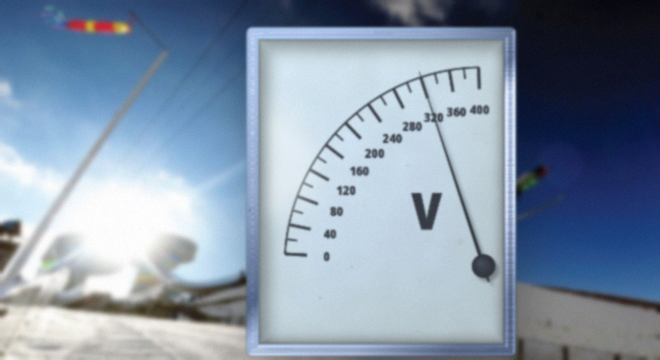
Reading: value=320 unit=V
